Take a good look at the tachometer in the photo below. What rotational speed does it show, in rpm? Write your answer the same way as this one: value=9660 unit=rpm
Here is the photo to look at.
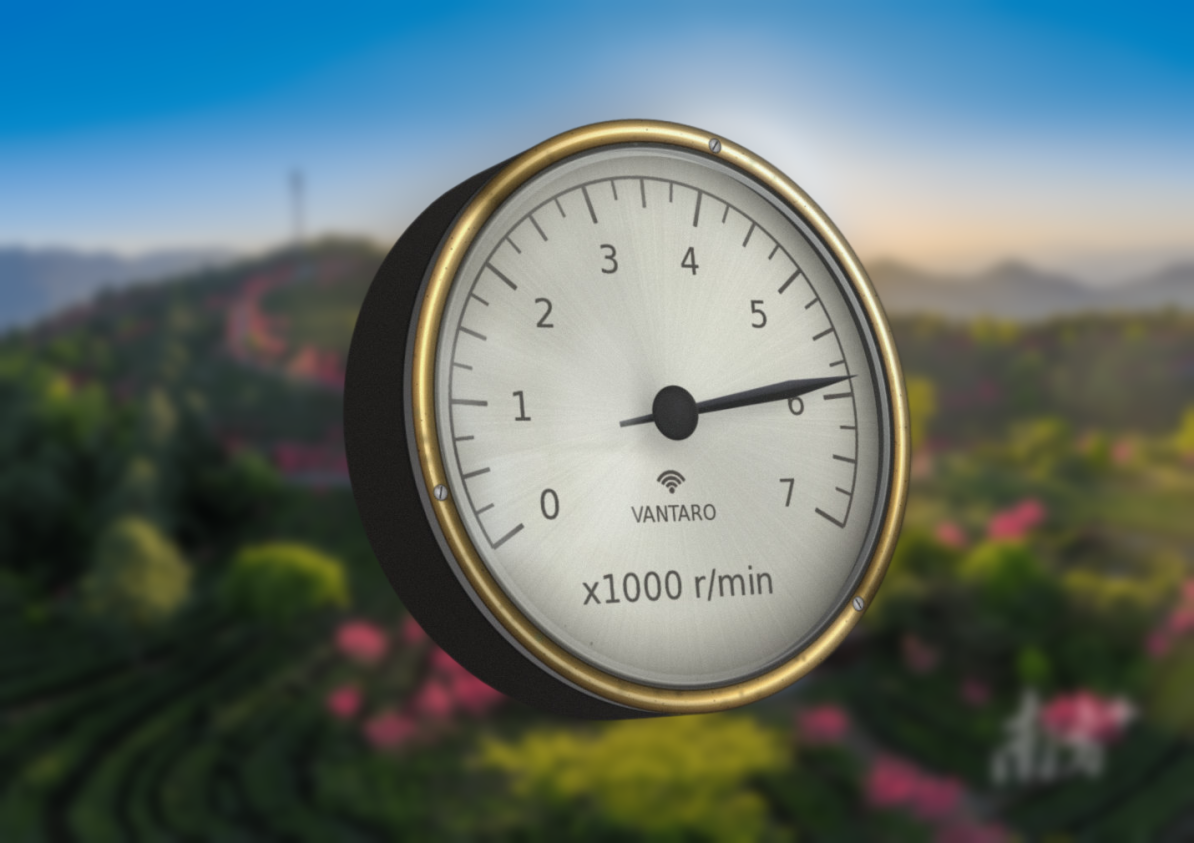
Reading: value=5875 unit=rpm
